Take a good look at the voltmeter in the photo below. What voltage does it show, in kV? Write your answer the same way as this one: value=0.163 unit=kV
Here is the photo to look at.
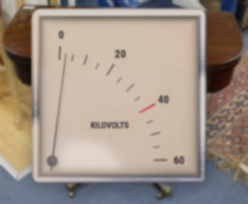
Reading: value=2.5 unit=kV
